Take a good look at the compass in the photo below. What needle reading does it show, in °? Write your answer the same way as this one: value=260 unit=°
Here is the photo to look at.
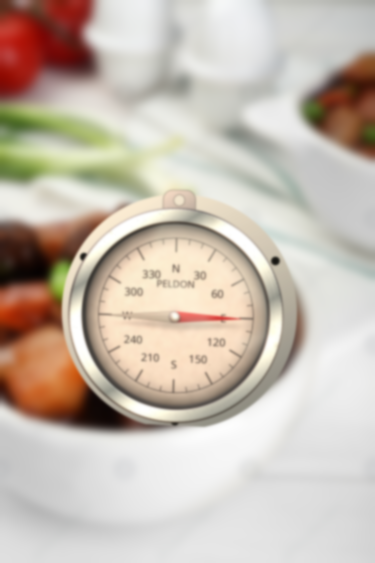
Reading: value=90 unit=°
